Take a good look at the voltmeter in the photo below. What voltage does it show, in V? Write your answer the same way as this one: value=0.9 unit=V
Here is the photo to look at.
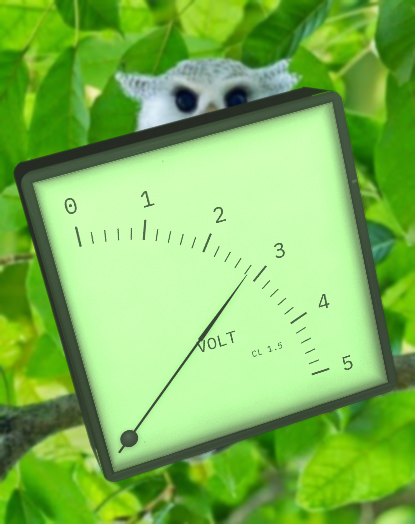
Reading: value=2.8 unit=V
